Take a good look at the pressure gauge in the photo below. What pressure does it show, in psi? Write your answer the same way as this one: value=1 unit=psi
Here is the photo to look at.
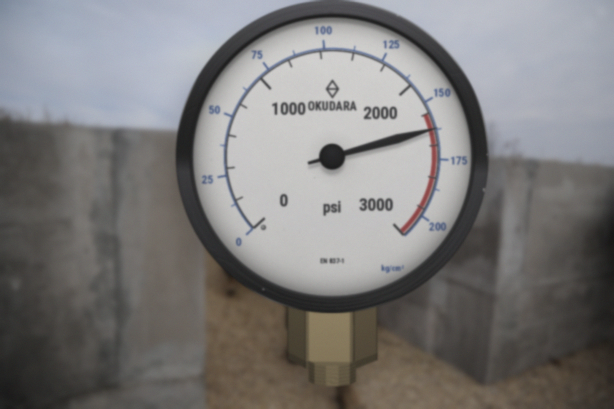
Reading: value=2300 unit=psi
